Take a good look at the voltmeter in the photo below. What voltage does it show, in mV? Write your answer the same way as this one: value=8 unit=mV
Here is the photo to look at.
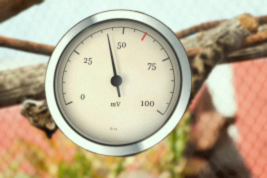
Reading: value=42.5 unit=mV
